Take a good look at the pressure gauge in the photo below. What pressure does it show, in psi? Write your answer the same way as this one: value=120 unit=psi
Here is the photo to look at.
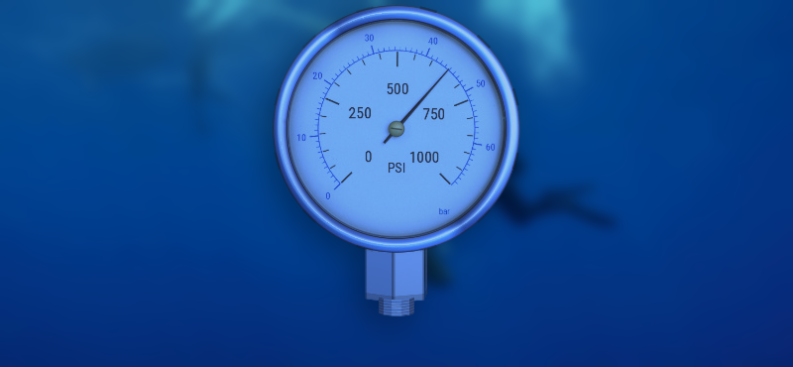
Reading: value=650 unit=psi
